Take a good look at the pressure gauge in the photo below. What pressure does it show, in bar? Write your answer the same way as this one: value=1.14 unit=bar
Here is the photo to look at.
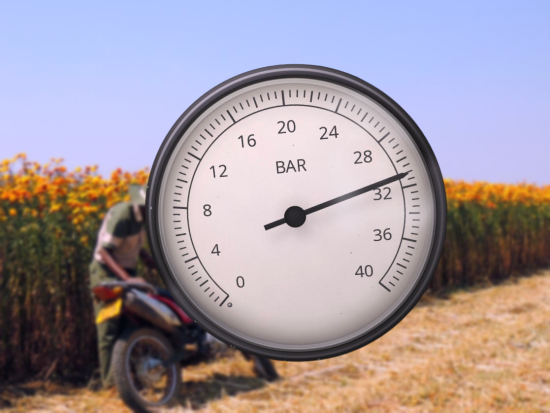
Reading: value=31 unit=bar
